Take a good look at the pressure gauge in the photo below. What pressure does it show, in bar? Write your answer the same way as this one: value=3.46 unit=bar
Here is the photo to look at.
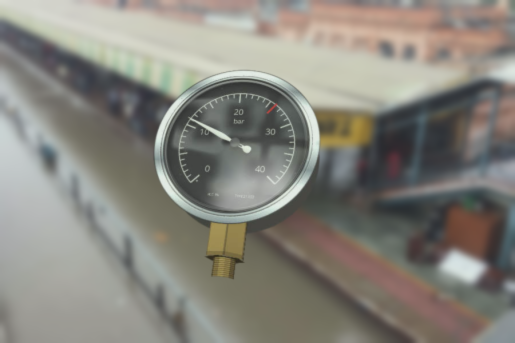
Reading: value=11 unit=bar
